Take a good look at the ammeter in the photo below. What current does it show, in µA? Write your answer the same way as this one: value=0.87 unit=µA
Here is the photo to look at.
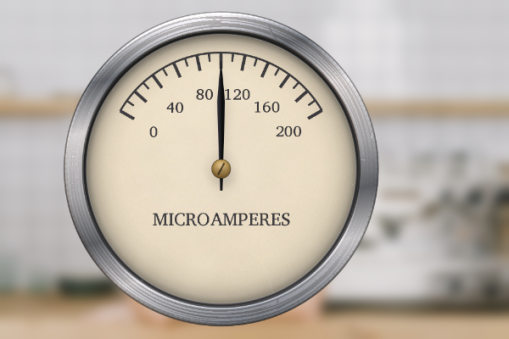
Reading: value=100 unit=µA
